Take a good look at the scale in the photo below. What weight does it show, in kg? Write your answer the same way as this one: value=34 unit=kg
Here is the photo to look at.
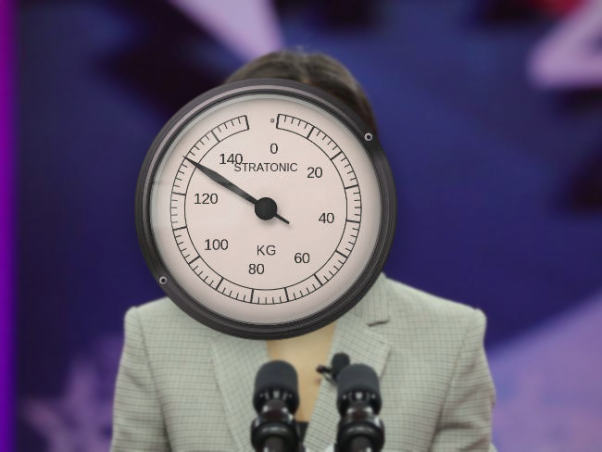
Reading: value=130 unit=kg
